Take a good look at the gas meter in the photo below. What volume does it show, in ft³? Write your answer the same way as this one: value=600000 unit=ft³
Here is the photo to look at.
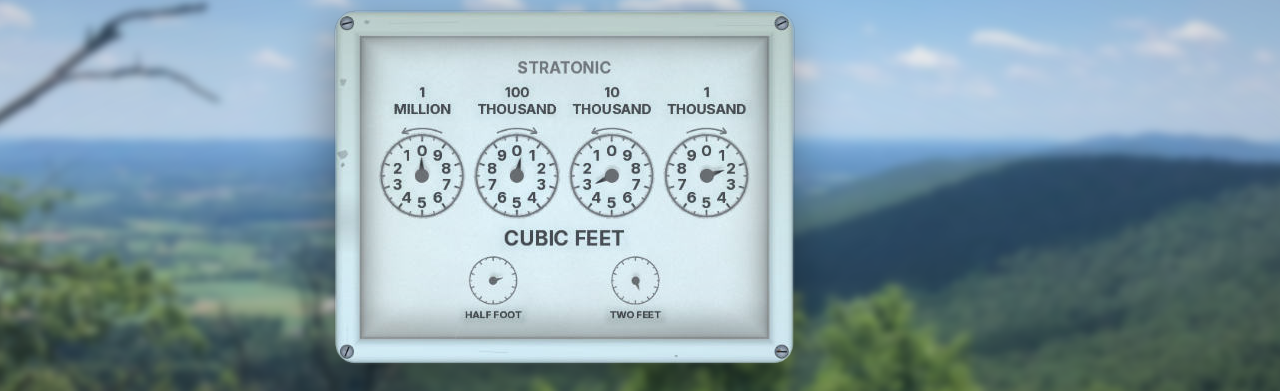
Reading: value=3200 unit=ft³
